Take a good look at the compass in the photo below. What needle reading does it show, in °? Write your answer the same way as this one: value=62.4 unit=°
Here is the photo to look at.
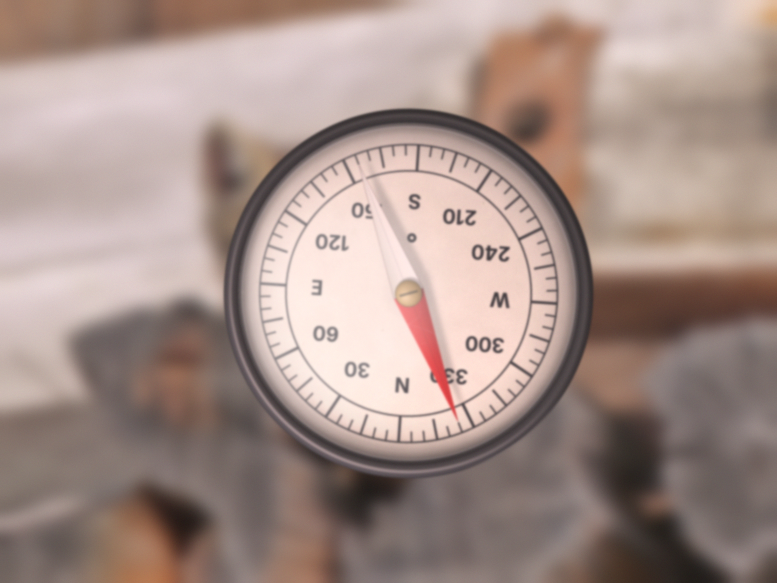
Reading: value=335 unit=°
